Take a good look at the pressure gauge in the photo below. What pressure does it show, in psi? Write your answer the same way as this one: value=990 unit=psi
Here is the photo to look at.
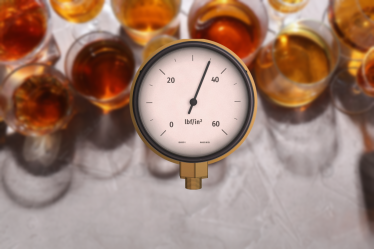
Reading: value=35 unit=psi
